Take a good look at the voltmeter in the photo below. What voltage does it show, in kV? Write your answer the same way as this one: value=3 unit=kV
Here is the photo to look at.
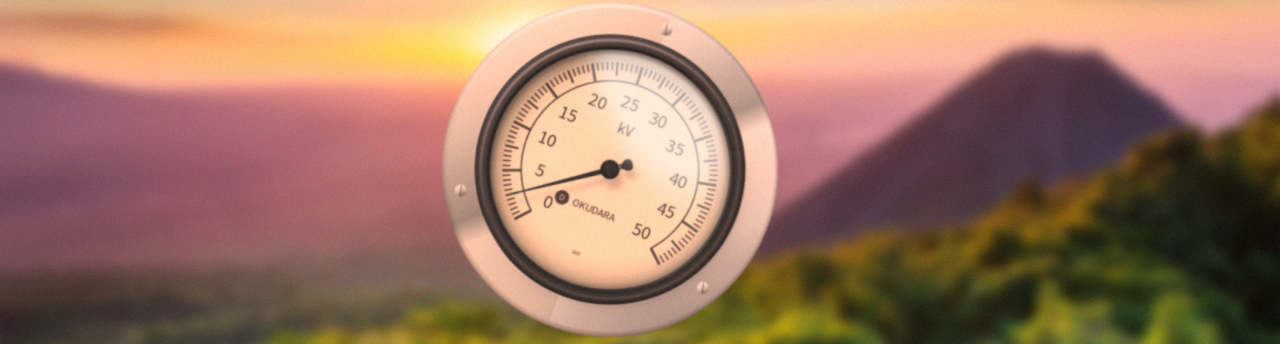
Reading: value=2.5 unit=kV
